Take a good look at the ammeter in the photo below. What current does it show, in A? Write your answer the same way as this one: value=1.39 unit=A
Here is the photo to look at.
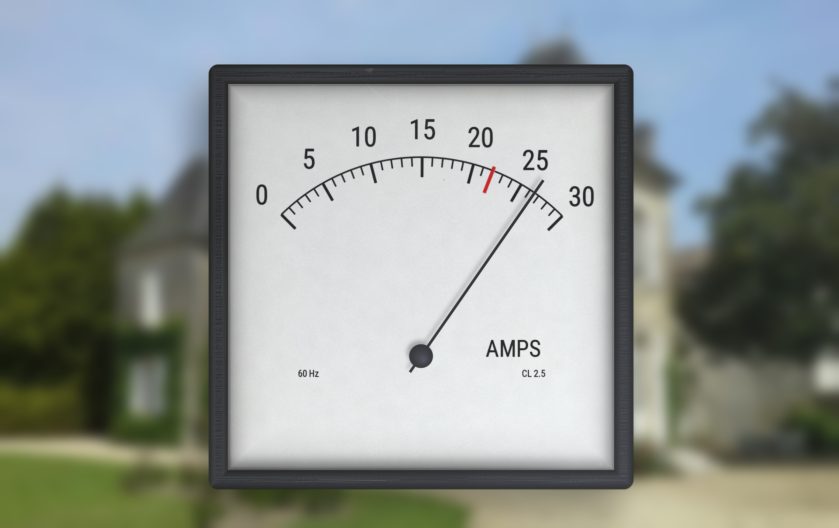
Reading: value=26.5 unit=A
